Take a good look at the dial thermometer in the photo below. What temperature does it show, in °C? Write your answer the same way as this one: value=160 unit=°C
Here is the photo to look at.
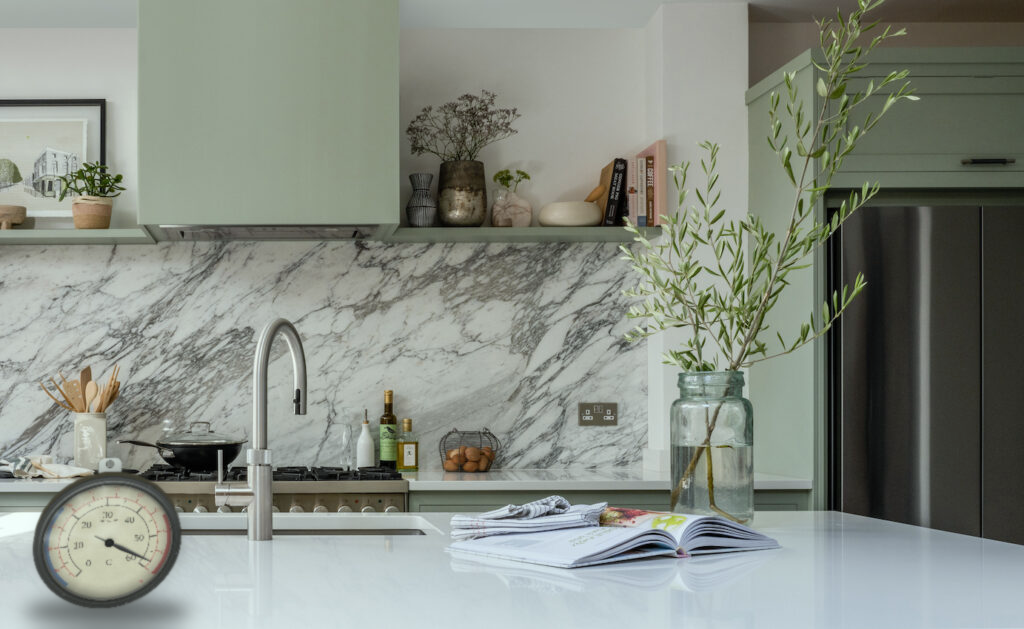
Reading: value=57.5 unit=°C
